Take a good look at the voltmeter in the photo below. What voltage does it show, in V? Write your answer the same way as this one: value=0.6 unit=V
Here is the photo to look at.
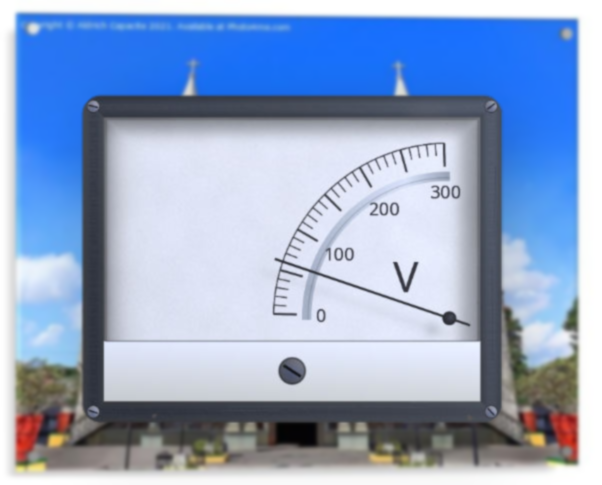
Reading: value=60 unit=V
